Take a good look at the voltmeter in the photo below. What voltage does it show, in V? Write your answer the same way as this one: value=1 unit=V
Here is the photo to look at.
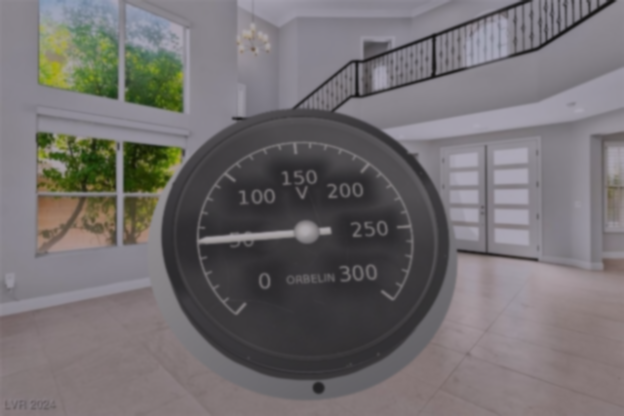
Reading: value=50 unit=V
